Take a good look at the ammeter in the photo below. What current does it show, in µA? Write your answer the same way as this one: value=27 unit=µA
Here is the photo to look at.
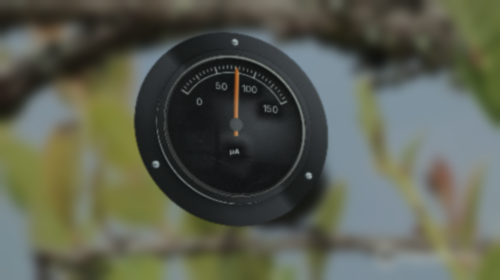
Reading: value=75 unit=µA
